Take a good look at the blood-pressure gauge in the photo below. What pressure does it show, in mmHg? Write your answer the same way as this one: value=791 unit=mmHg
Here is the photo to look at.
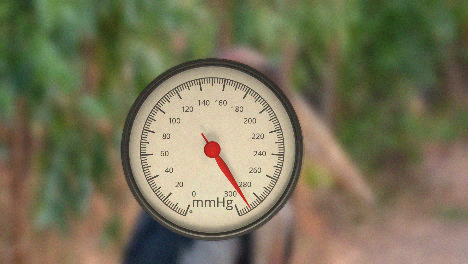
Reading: value=290 unit=mmHg
